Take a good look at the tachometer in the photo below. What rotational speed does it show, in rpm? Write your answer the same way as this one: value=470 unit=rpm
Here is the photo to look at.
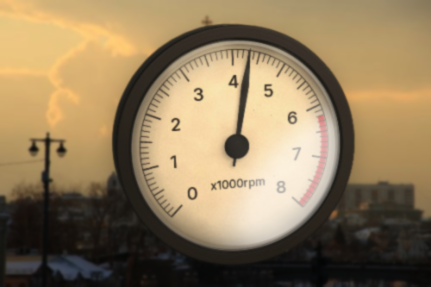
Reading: value=4300 unit=rpm
